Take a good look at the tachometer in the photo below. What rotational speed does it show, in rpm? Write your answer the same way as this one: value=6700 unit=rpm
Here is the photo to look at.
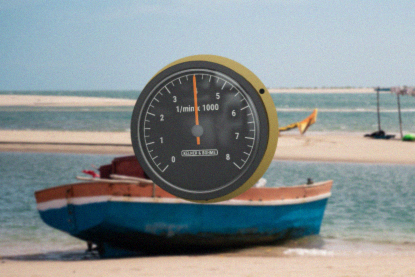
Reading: value=4000 unit=rpm
